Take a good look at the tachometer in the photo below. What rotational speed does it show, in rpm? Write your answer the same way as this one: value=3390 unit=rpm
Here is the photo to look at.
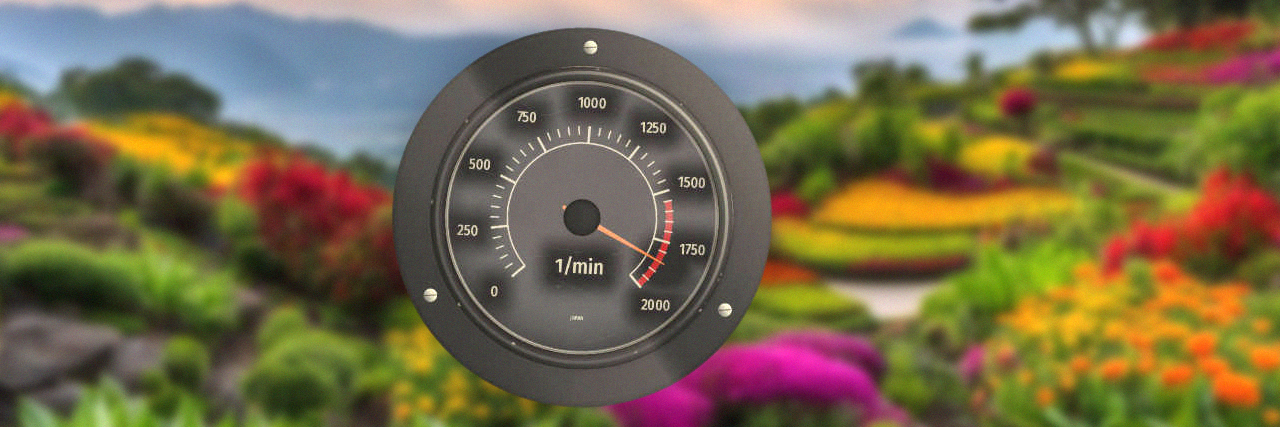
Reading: value=1850 unit=rpm
